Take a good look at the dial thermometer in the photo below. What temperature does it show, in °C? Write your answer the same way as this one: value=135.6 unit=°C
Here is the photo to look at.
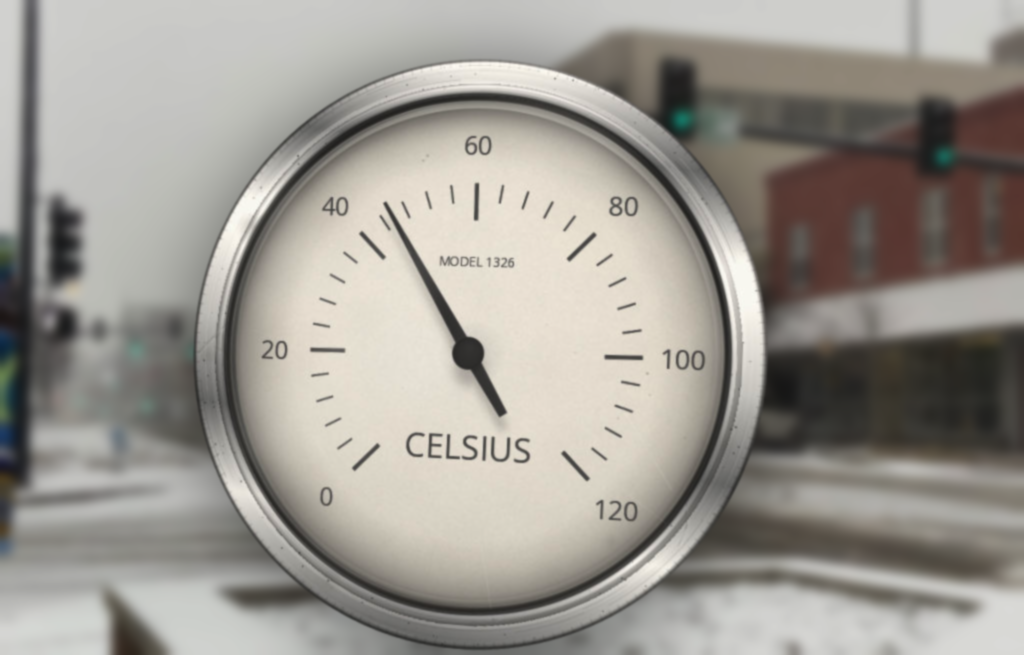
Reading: value=46 unit=°C
